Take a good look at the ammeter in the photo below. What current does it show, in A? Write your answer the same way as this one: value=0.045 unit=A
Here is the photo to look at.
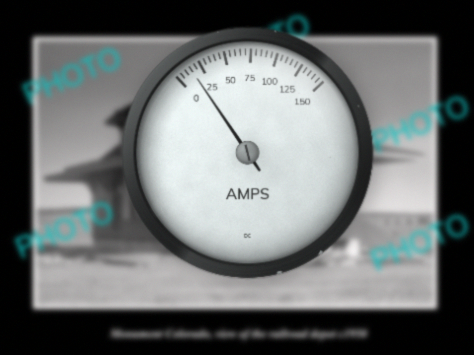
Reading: value=15 unit=A
